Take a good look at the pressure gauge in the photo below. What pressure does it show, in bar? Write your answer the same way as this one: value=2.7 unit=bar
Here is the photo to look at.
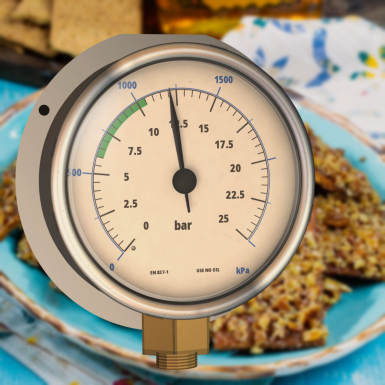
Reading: value=12 unit=bar
